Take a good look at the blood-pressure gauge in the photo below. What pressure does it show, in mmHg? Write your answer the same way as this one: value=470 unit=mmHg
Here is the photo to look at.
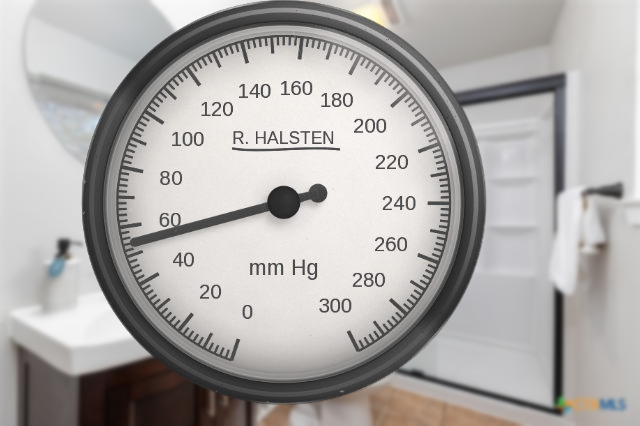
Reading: value=54 unit=mmHg
